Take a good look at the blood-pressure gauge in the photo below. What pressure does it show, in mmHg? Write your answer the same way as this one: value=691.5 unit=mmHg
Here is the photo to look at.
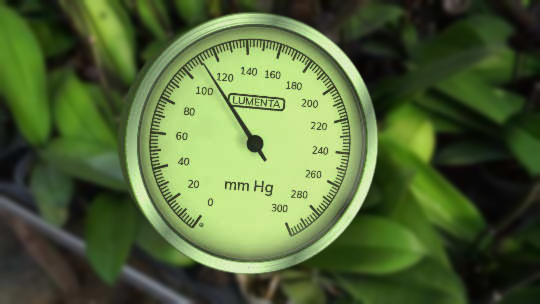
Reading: value=110 unit=mmHg
